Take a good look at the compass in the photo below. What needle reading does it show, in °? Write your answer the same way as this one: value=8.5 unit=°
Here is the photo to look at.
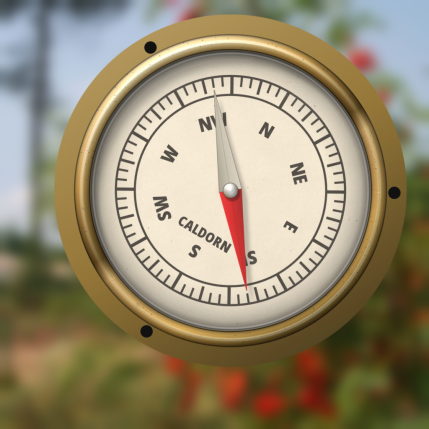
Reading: value=140 unit=°
